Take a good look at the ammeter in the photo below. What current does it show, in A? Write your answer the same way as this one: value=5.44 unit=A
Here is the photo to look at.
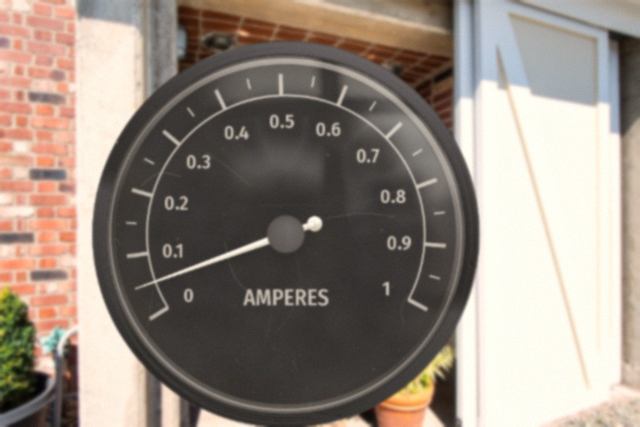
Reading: value=0.05 unit=A
